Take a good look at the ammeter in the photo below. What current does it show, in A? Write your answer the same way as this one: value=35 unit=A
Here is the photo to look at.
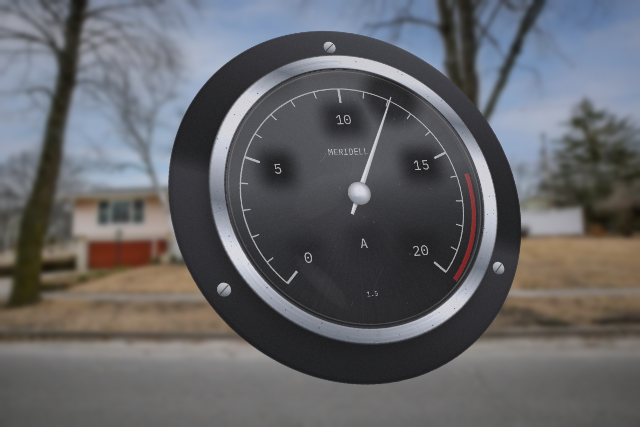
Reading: value=12 unit=A
